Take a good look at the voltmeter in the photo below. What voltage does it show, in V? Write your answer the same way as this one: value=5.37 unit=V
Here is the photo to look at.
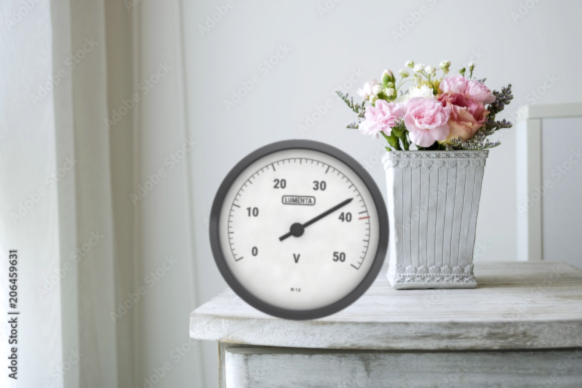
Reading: value=37 unit=V
